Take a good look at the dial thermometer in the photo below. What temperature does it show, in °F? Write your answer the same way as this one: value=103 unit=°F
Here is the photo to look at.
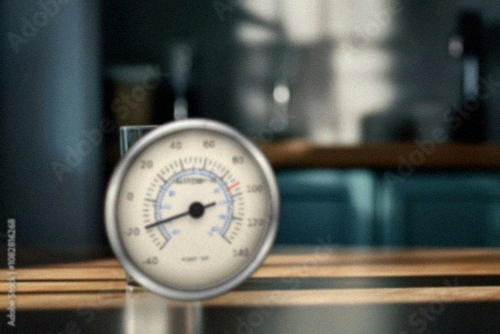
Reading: value=-20 unit=°F
